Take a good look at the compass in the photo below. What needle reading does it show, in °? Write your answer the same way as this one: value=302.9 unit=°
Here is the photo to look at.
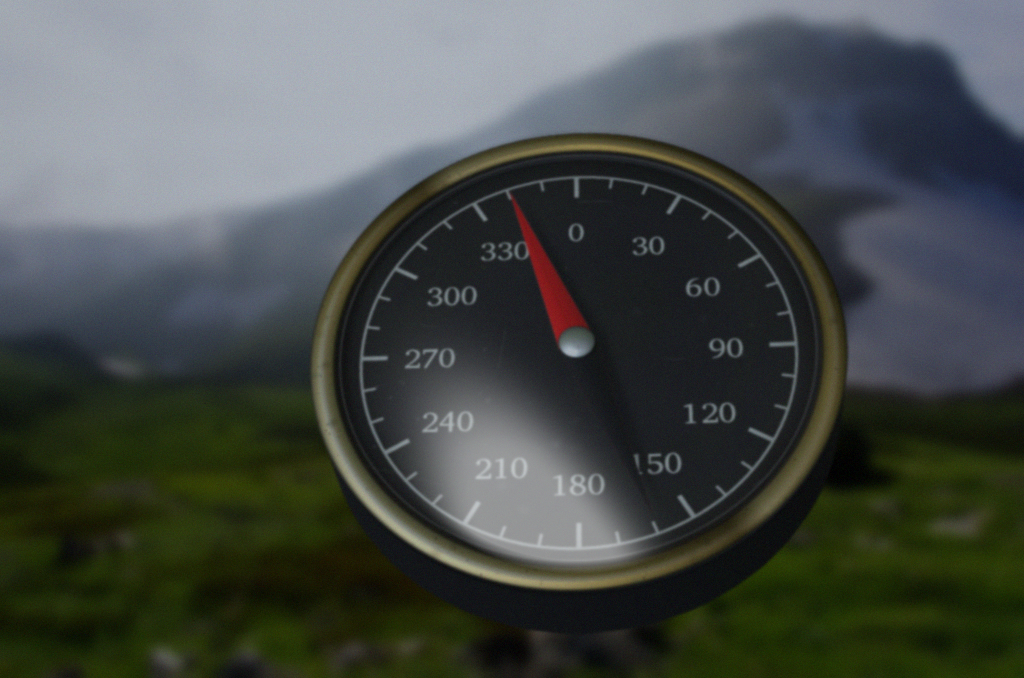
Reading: value=340 unit=°
